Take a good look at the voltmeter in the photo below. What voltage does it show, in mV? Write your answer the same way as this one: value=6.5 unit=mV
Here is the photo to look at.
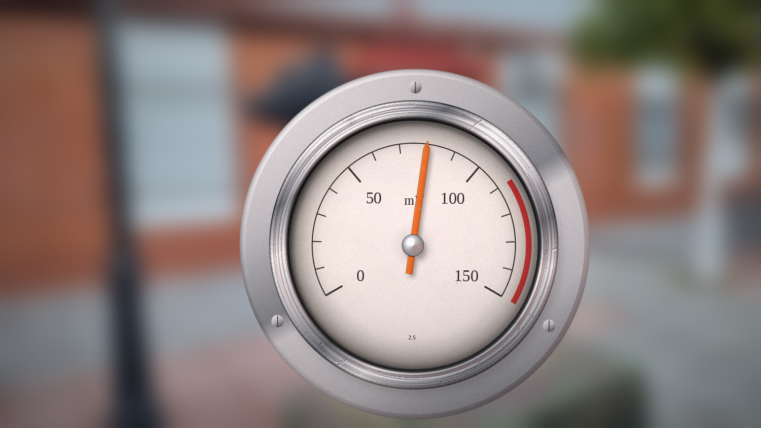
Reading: value=80 unit=mV
